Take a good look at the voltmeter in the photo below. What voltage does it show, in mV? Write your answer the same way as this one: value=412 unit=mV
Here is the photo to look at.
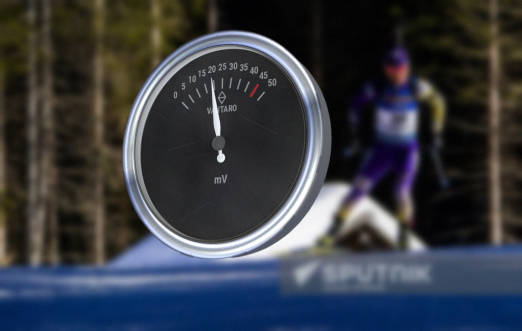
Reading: value=20 unit=mV
